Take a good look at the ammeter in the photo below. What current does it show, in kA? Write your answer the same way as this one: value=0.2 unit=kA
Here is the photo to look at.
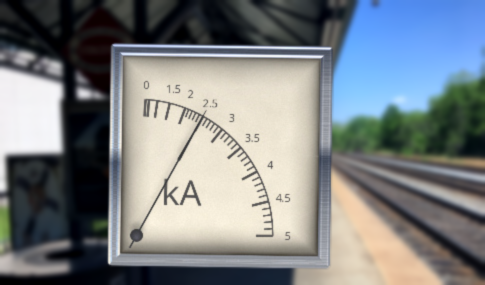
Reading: value=2.5 unit=kA
